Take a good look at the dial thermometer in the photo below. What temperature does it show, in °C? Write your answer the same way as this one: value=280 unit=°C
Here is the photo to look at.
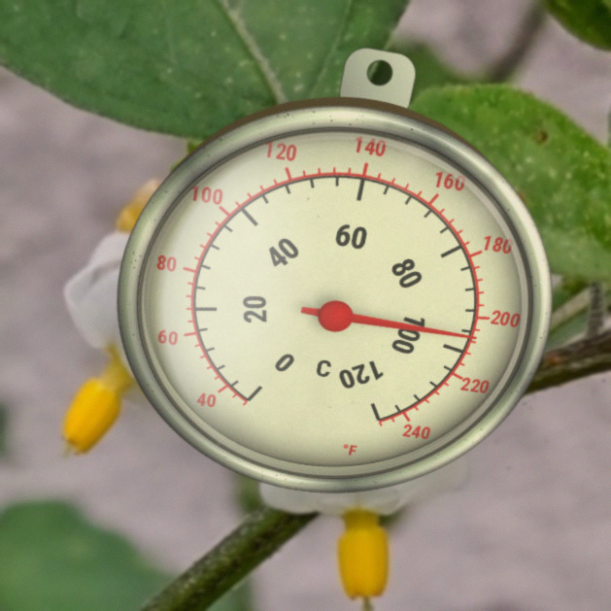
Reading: value=96 unit=°C
